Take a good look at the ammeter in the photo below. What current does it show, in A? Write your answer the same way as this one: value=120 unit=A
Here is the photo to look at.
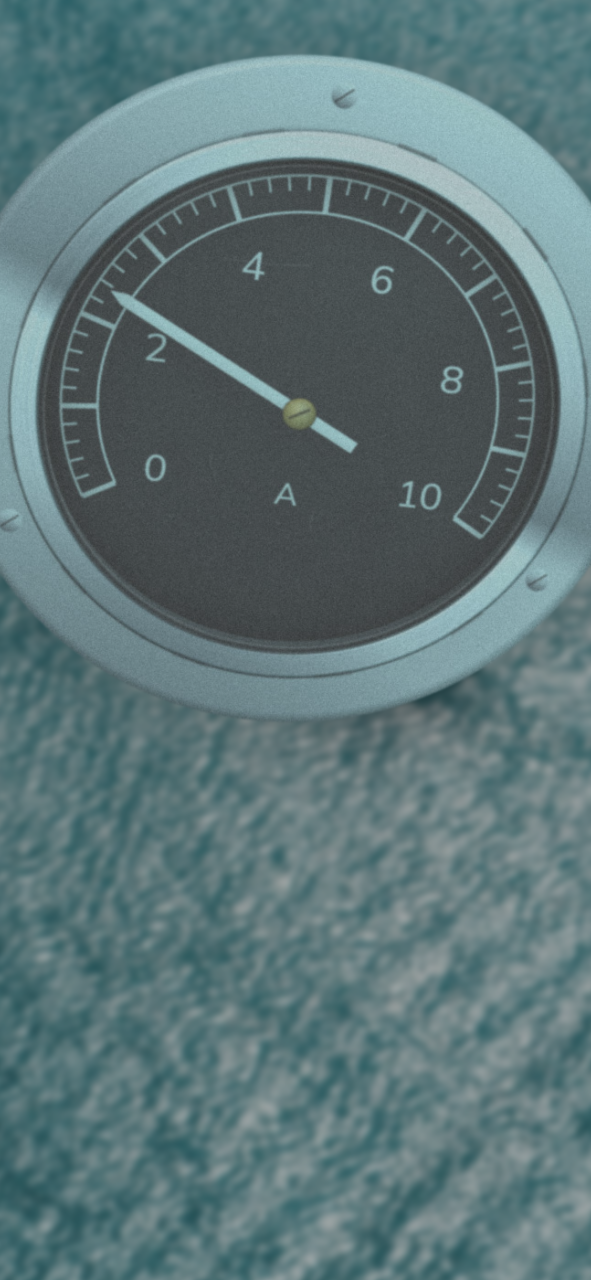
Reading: value=2.4 unit=A
